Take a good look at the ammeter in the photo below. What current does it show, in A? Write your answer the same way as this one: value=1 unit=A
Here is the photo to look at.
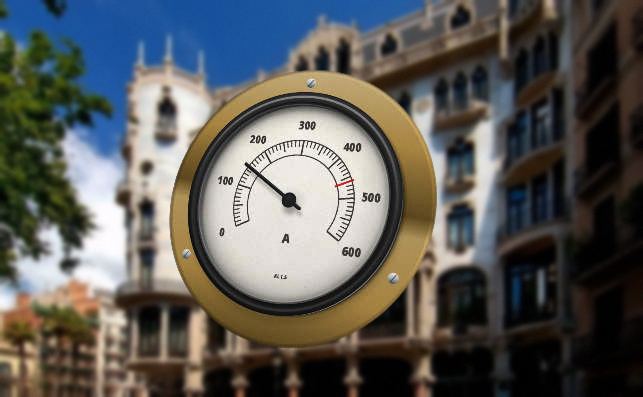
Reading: value=150 unit=A
